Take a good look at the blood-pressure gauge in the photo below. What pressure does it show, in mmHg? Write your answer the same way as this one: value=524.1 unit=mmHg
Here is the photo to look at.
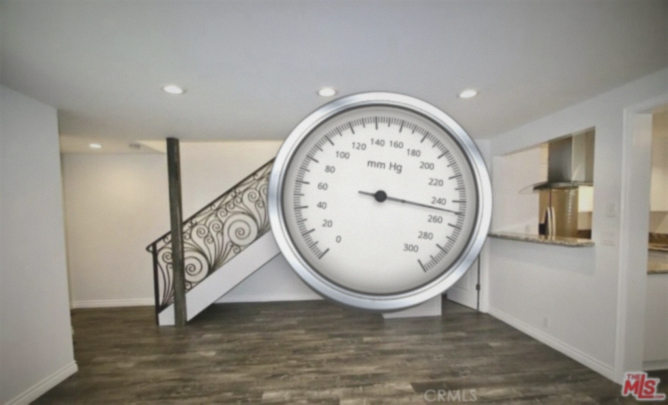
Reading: value=250 unit=mmHg
